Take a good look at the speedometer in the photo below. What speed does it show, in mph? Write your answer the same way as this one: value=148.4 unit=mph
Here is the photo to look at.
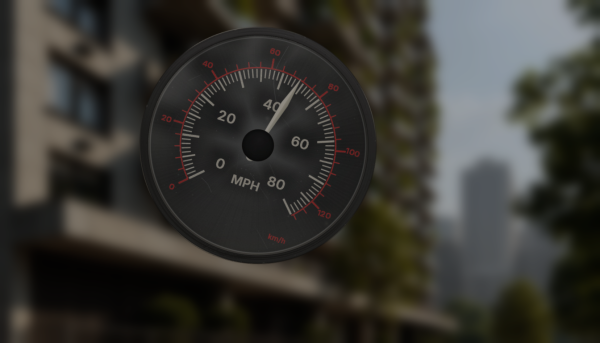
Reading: value=44 unit=mph
